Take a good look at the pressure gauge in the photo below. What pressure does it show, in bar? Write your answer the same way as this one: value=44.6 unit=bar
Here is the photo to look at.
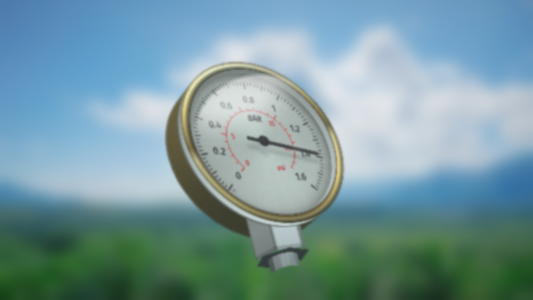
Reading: value=1.4 unit=bar
